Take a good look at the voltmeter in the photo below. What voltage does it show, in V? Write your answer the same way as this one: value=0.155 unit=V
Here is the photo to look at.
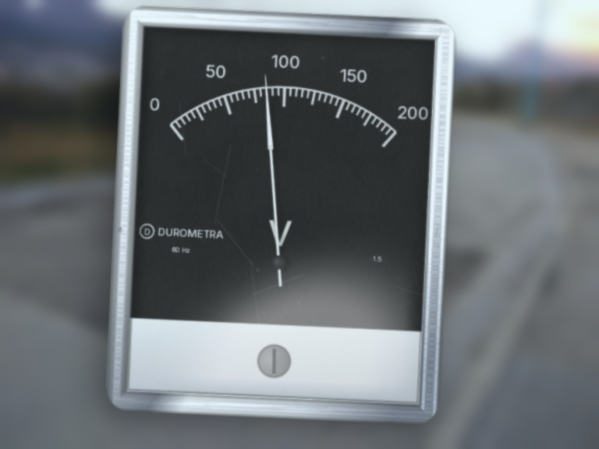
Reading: value=85 unit=V
